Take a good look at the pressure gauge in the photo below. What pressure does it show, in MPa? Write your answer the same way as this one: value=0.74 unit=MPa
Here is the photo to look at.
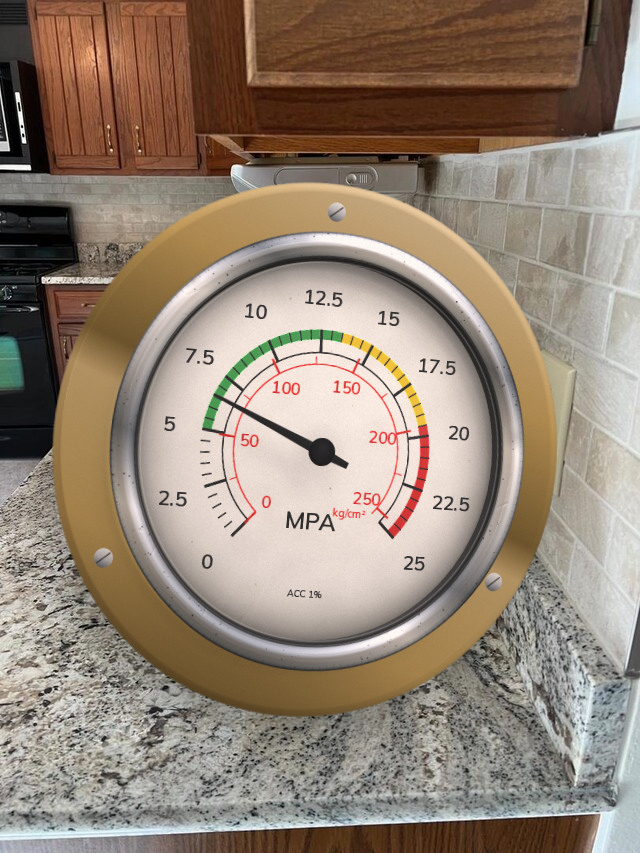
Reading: value=6.5 unit=MPa
